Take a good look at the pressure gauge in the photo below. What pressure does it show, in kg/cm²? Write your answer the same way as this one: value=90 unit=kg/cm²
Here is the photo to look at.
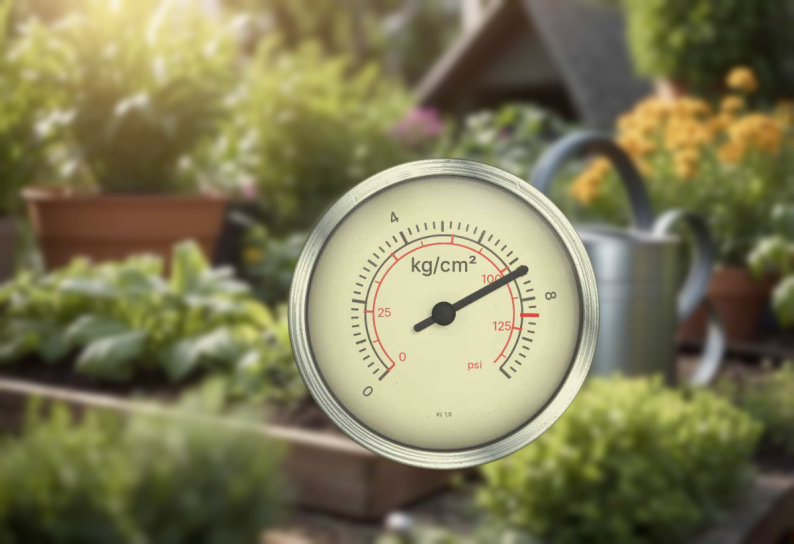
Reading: value=7.3 unit=kg/cm²
